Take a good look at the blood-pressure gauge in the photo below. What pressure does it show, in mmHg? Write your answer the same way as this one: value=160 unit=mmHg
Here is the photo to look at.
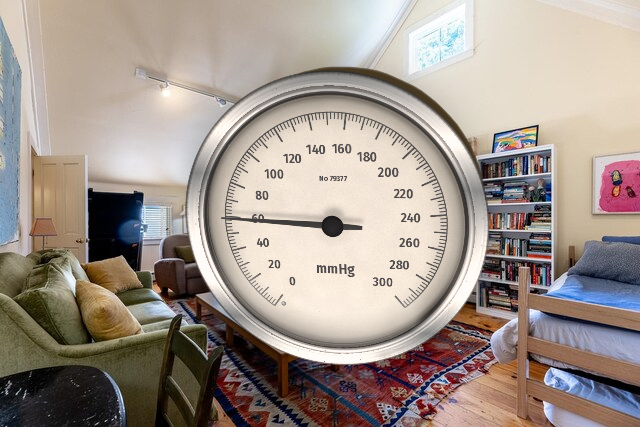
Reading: value=60 unit=mmHg
